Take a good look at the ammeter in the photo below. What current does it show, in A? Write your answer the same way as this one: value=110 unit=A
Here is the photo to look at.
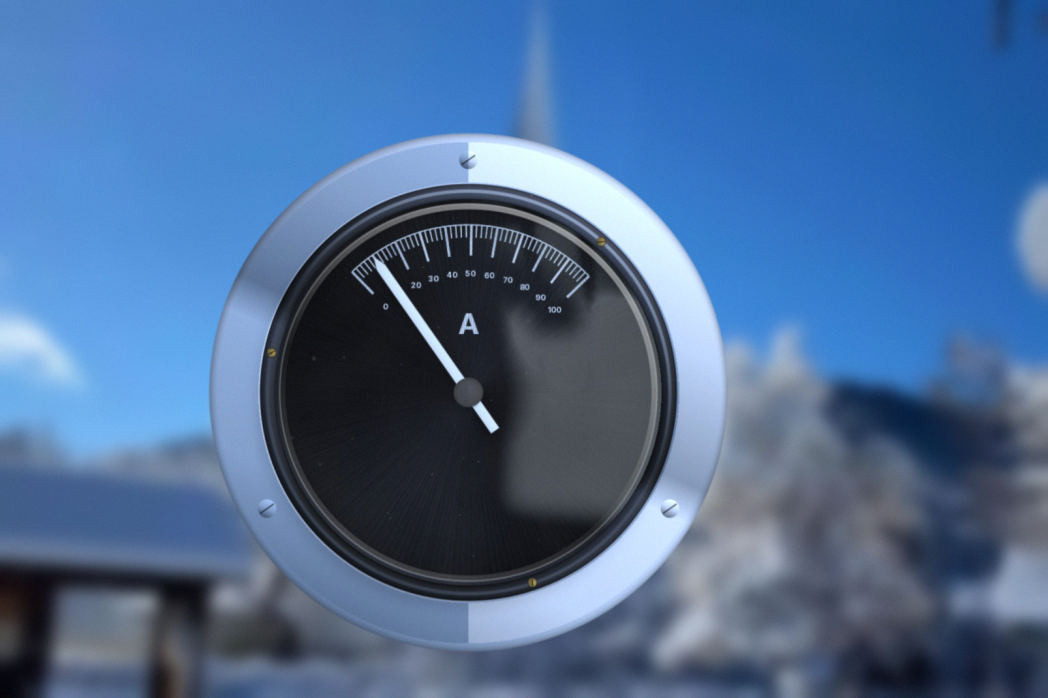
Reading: value=10 unit=A
